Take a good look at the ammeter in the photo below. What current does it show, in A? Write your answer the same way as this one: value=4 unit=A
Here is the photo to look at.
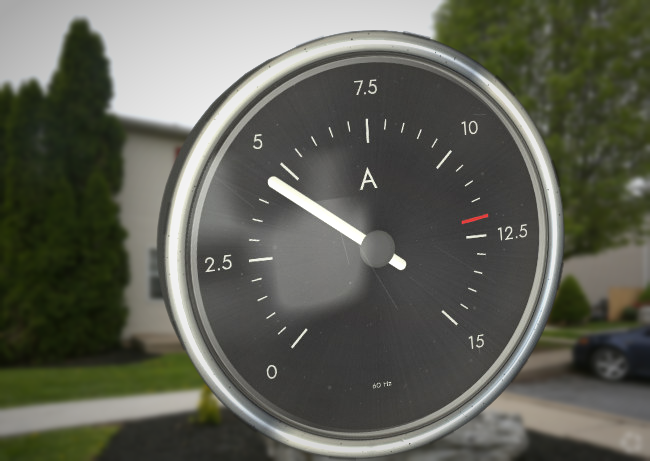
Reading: value=4.5 unit=A
